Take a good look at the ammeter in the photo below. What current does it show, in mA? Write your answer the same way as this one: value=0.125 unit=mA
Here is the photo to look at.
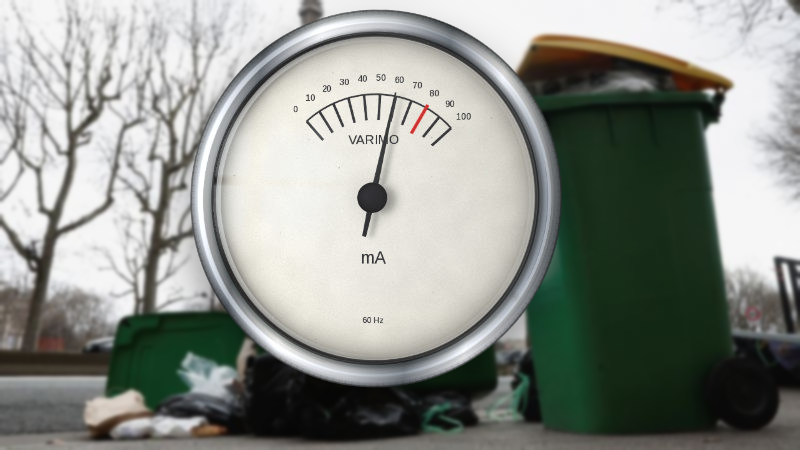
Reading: value=60 unit=mA
